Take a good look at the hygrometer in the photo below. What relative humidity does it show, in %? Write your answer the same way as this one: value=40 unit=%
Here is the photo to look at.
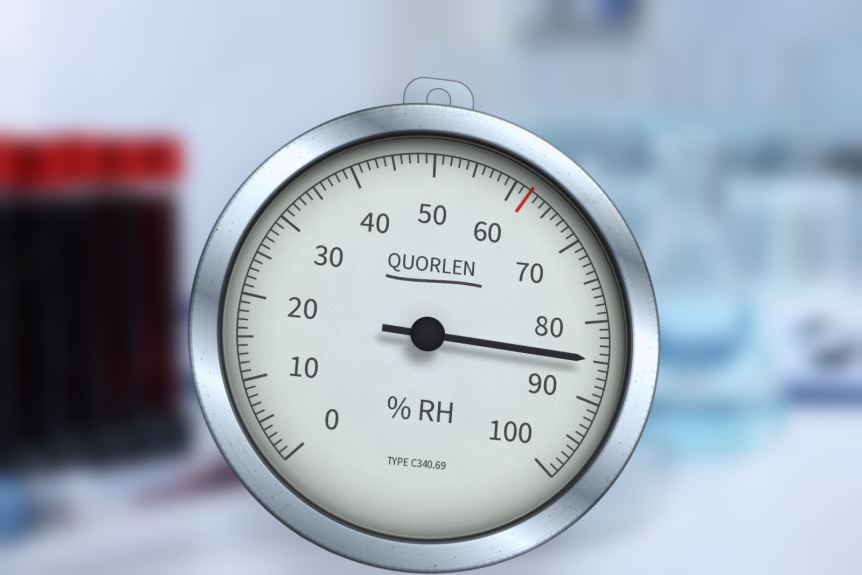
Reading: value=85 unit=%
